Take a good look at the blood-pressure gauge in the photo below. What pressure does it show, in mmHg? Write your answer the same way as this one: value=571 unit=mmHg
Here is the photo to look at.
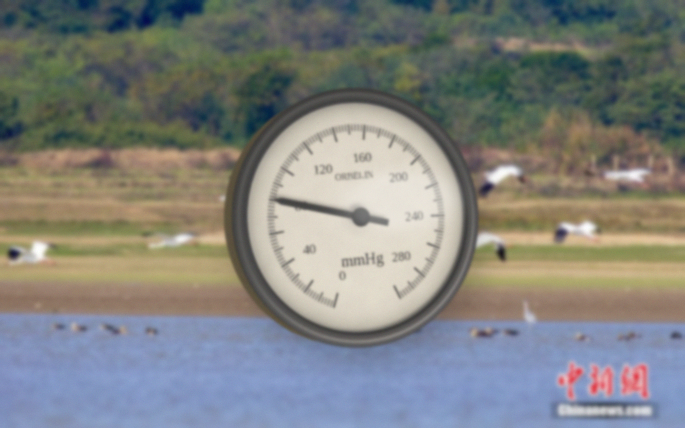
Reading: value=80 unit=mmHg
